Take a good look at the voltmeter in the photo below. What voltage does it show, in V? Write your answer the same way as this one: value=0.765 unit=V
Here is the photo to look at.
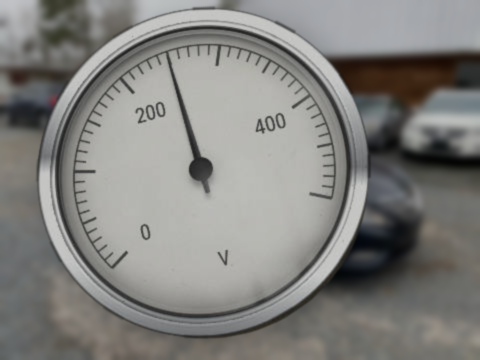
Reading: value=250 unit=V
